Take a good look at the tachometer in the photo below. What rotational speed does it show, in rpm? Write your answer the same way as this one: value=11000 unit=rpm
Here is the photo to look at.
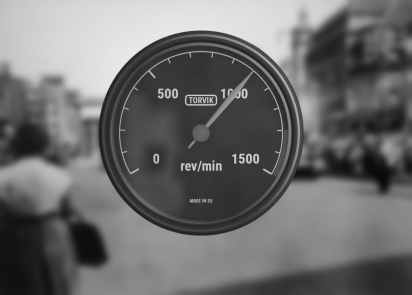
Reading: value=1000 unit=rpm
